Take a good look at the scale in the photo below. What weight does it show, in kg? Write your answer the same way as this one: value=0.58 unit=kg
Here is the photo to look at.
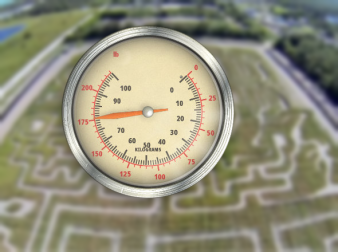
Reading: value=80 unit=kg
